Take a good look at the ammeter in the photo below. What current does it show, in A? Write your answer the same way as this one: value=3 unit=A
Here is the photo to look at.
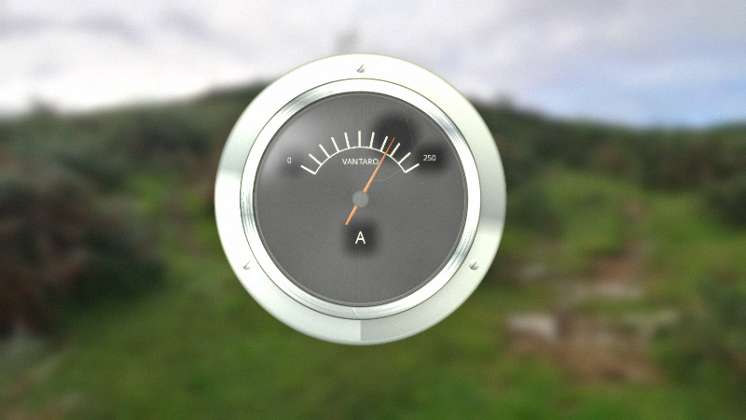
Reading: value=187.5 unit=A
